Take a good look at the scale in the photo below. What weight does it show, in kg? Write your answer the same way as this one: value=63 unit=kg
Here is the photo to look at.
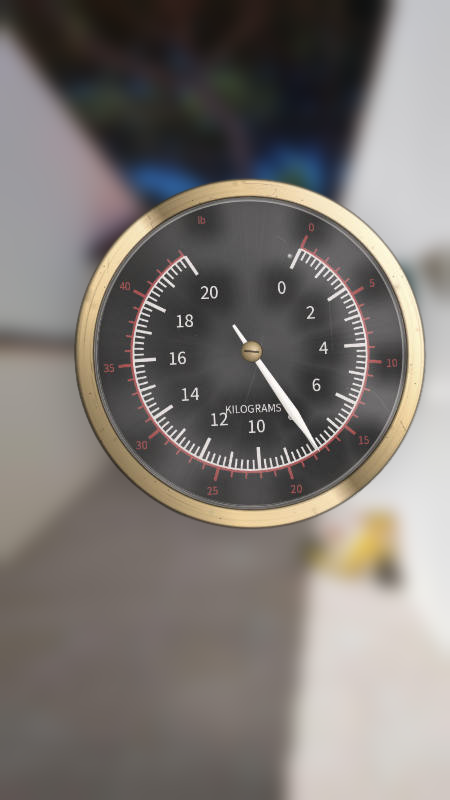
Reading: value=8 unit=kg
